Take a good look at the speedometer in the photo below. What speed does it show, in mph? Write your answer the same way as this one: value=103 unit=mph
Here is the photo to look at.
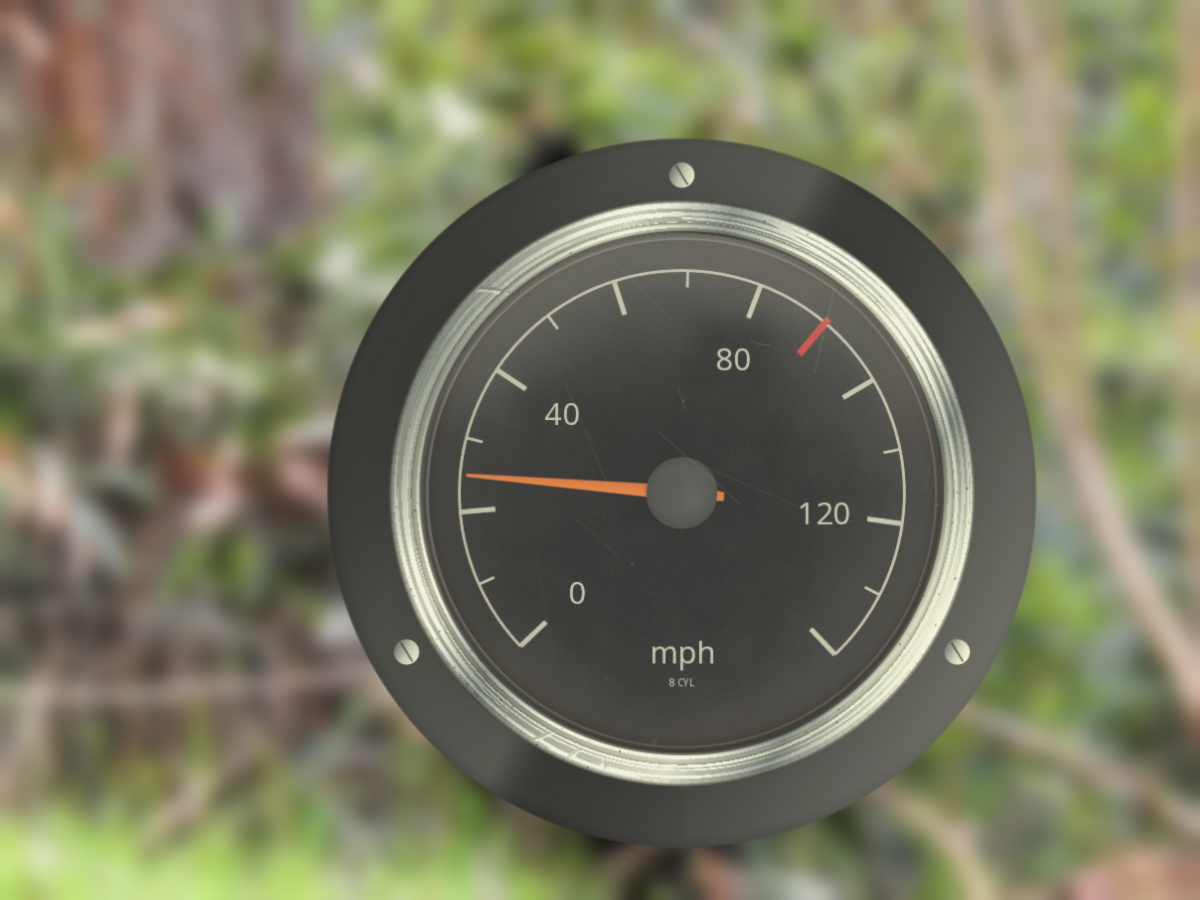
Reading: value=25 unit=mph
